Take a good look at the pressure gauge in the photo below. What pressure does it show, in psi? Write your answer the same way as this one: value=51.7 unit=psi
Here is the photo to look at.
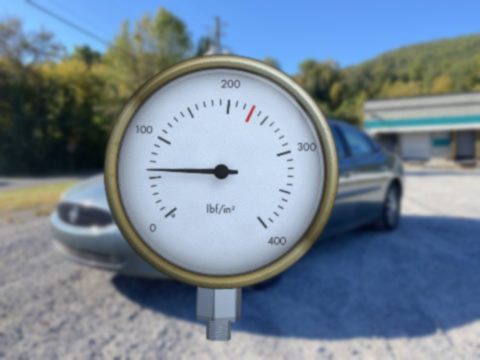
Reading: value=60 unit=psi
